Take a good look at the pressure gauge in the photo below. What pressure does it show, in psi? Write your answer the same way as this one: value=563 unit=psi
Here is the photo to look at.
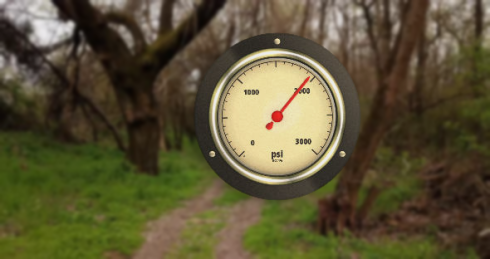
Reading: value=1950 unit=psi
